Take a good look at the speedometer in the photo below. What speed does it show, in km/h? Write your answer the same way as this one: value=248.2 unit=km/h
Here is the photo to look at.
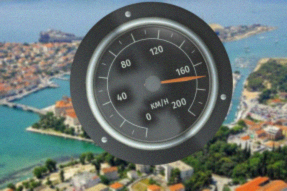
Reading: value=170 unit=km/h
